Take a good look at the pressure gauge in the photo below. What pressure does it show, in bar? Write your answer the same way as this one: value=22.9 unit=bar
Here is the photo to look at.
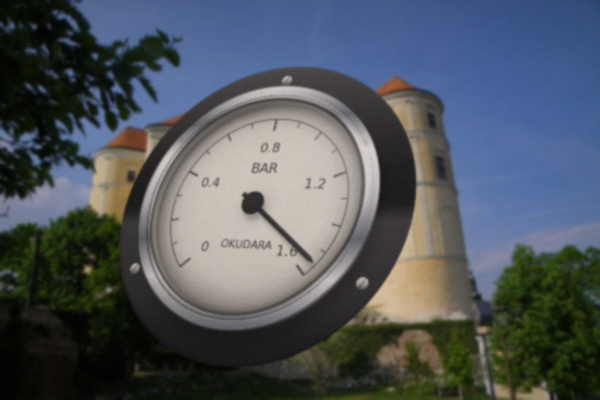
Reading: value=1.55 unit=bar
